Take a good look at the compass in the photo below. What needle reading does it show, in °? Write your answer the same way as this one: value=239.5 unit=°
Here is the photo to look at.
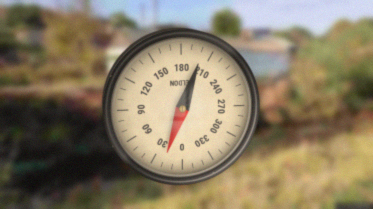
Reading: value=20 unit=°
